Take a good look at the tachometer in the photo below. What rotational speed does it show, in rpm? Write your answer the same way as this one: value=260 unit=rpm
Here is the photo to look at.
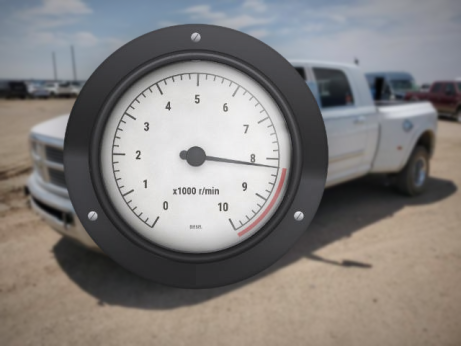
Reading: value=8200 unit=rpm
